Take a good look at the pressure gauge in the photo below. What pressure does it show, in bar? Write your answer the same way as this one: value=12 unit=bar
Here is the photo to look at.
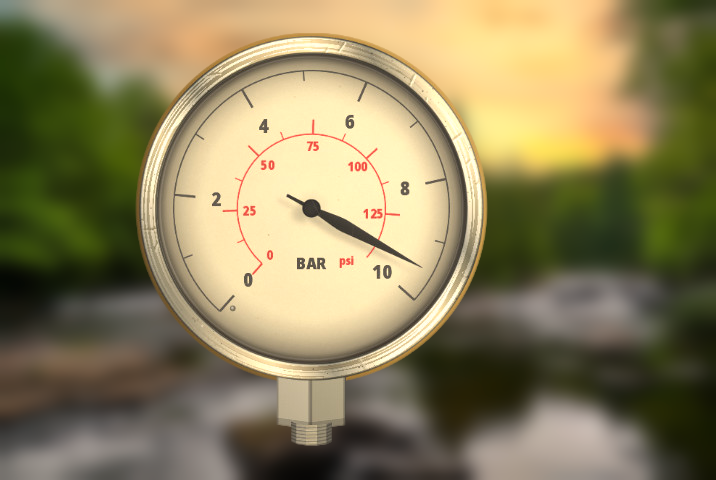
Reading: value=9.5 unit=bar
